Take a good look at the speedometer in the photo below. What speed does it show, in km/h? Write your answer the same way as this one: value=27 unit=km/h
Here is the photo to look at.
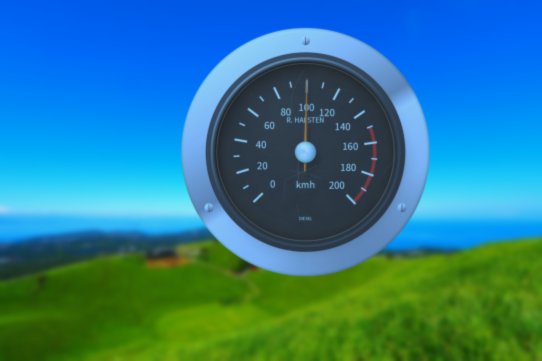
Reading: value=100 unit=km/h
